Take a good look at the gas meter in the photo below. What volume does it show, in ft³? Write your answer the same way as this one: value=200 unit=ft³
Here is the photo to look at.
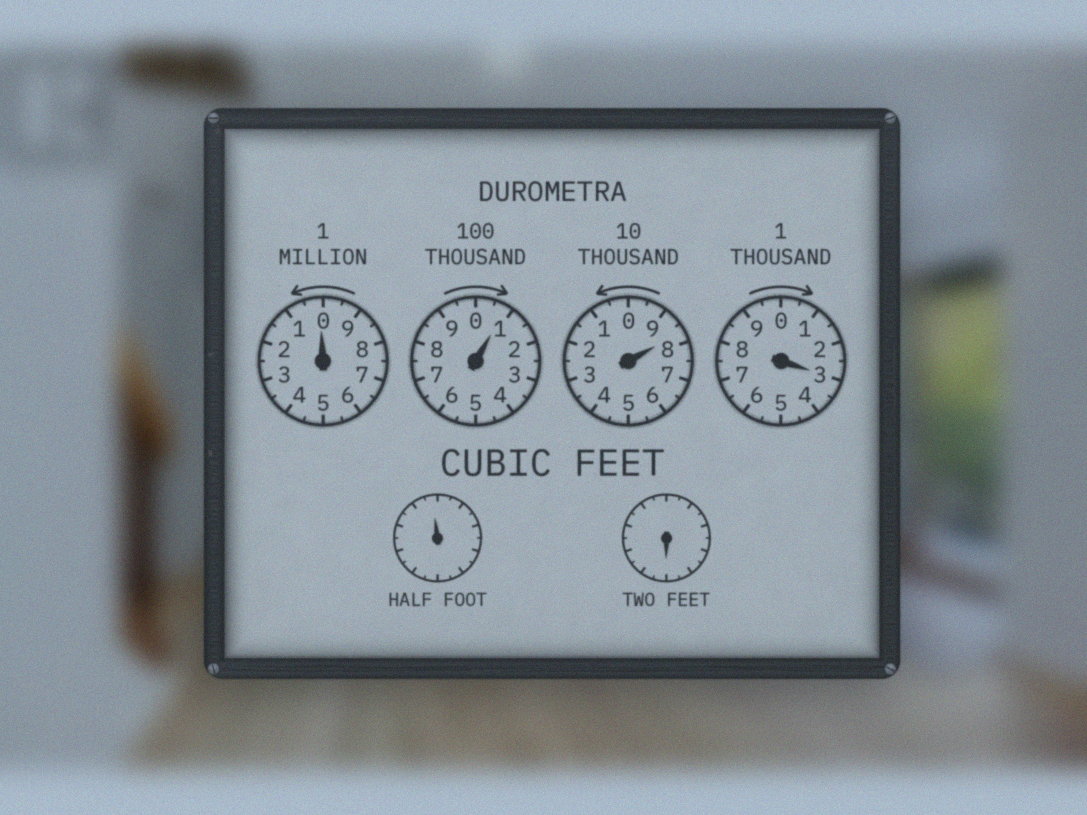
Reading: value=8300 unit=ft³
